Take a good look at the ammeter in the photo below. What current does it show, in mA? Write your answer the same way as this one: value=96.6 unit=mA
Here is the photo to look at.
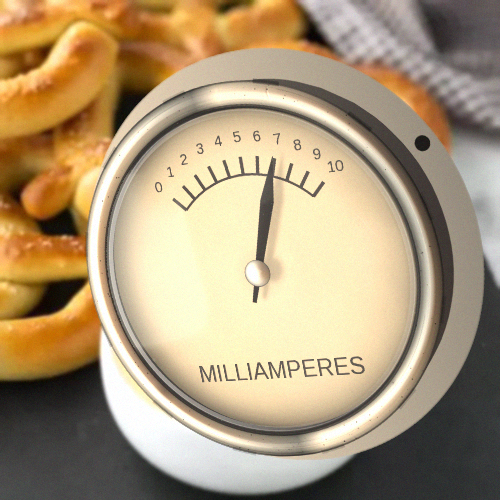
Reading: value=7 unit=mA
